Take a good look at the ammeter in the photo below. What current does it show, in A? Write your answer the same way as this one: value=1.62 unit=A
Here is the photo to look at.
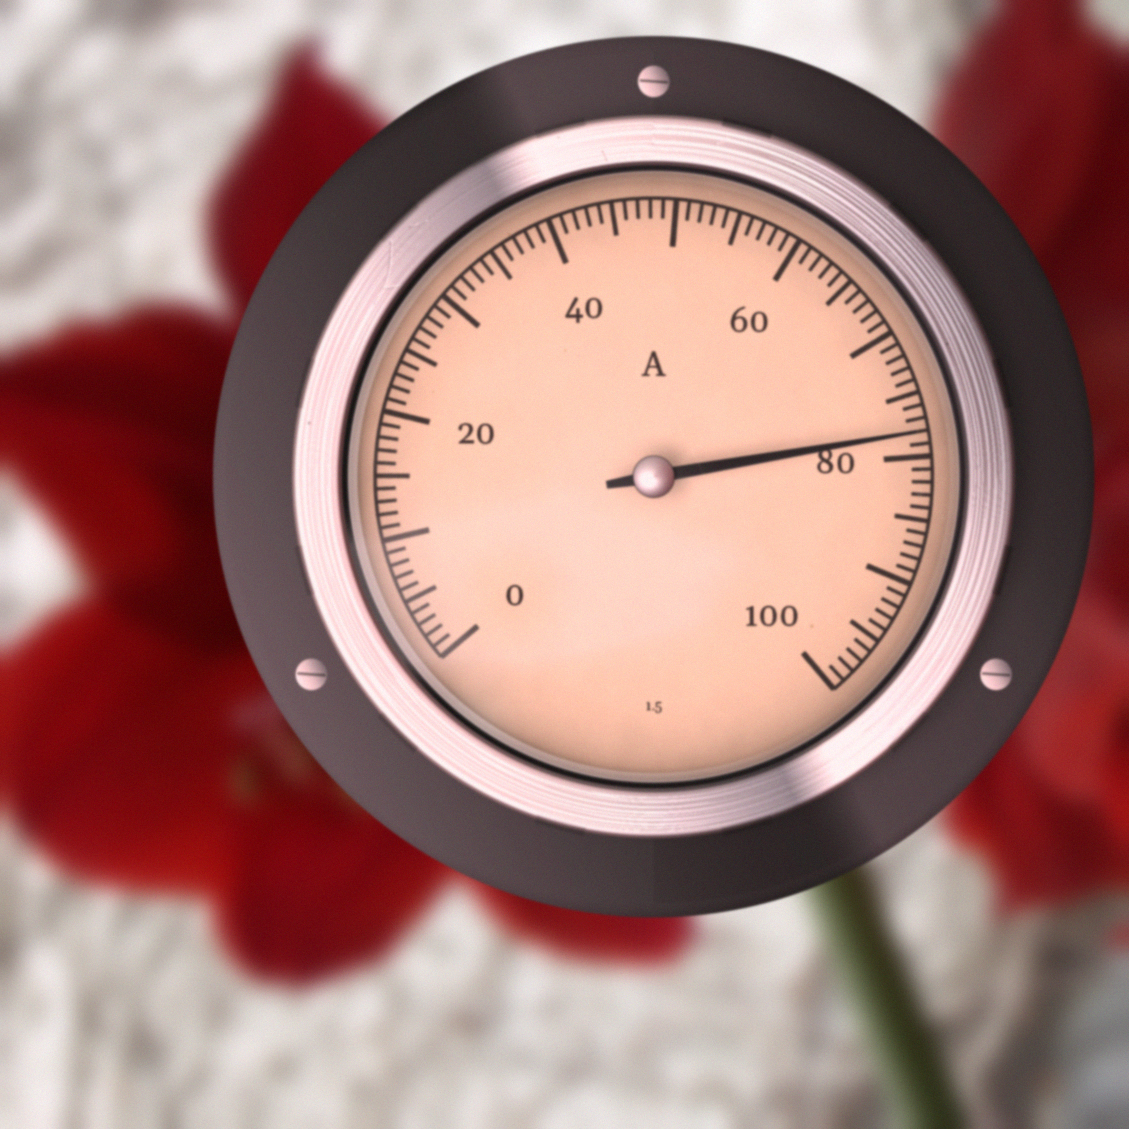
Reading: value=78 unit=A
